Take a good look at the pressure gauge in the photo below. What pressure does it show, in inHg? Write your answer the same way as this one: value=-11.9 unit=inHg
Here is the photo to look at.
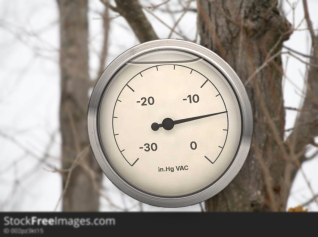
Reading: value=-6 unit=inHg
